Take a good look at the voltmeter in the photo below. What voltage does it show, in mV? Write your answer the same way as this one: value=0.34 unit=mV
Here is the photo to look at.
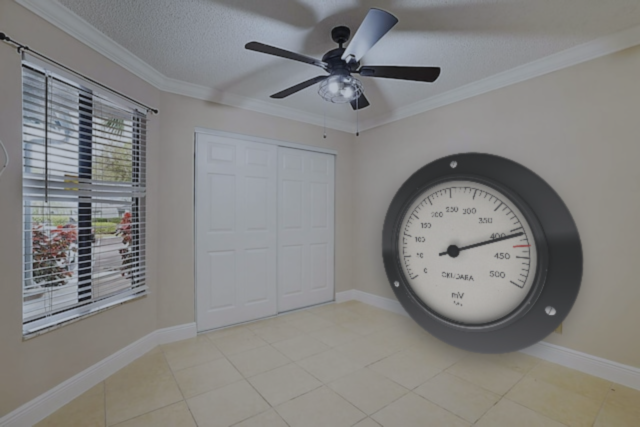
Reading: value=410 unit=mV
